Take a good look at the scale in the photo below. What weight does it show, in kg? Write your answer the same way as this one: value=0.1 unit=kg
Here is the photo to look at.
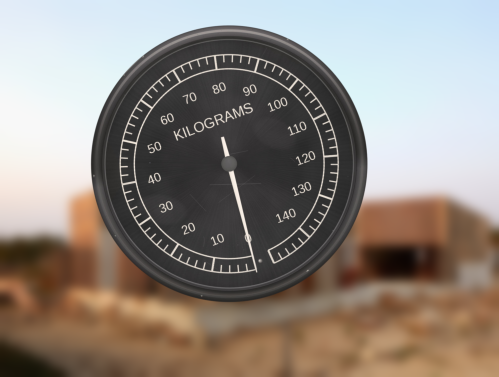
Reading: value=0 unit=kg
